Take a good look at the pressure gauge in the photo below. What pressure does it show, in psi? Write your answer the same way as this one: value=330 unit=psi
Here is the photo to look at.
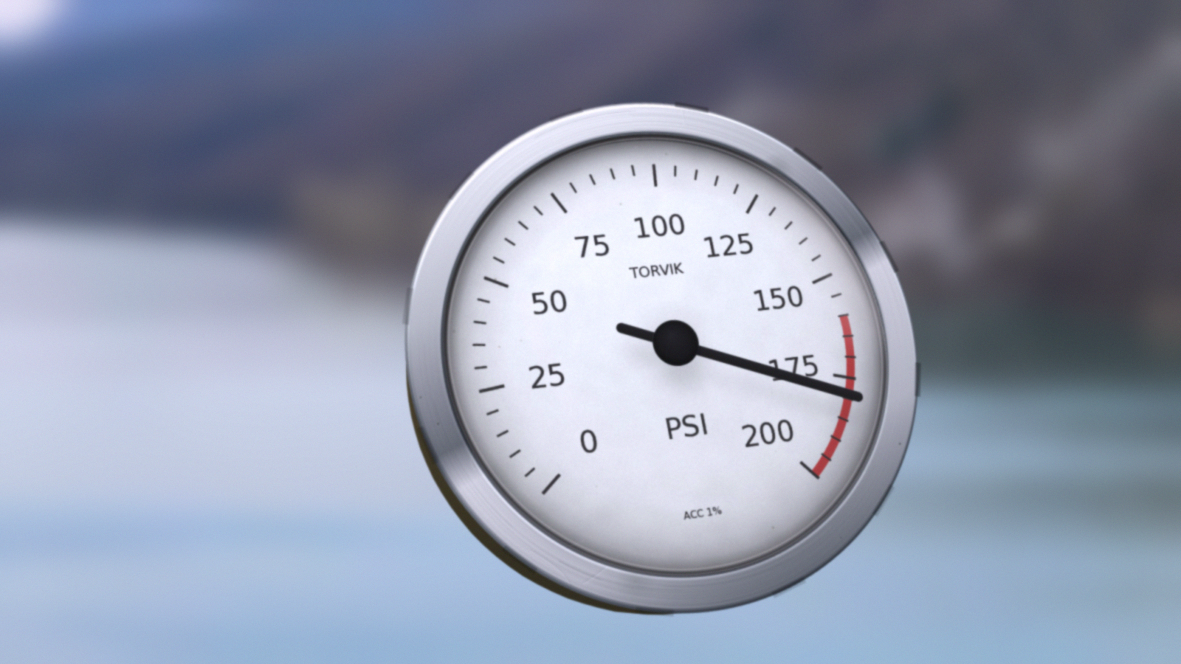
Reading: value=180 unit=psi
